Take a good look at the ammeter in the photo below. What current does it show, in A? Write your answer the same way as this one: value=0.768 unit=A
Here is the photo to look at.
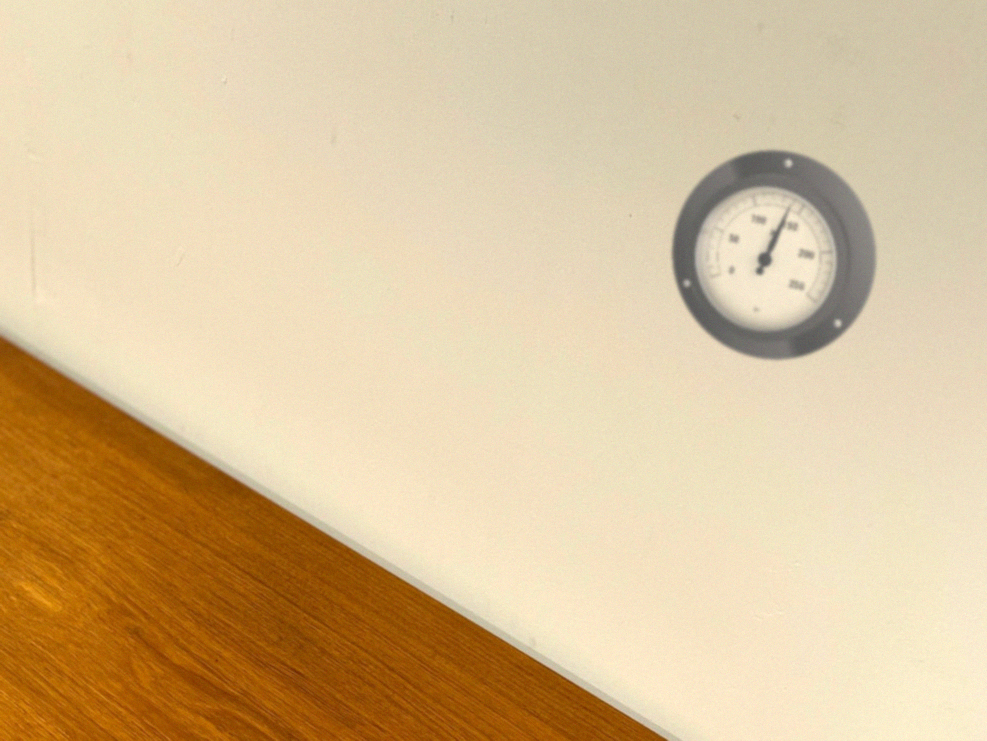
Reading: value=140 unit=A
